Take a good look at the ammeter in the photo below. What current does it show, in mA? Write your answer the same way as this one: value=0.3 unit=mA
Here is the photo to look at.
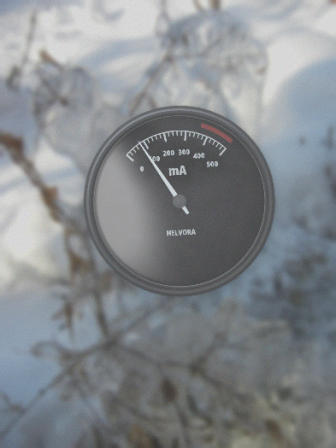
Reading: value=80 unit=mA
